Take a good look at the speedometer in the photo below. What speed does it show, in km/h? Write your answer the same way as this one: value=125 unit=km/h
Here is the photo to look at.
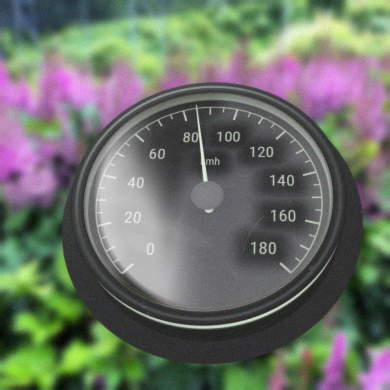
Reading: value=85 unit=km/h
